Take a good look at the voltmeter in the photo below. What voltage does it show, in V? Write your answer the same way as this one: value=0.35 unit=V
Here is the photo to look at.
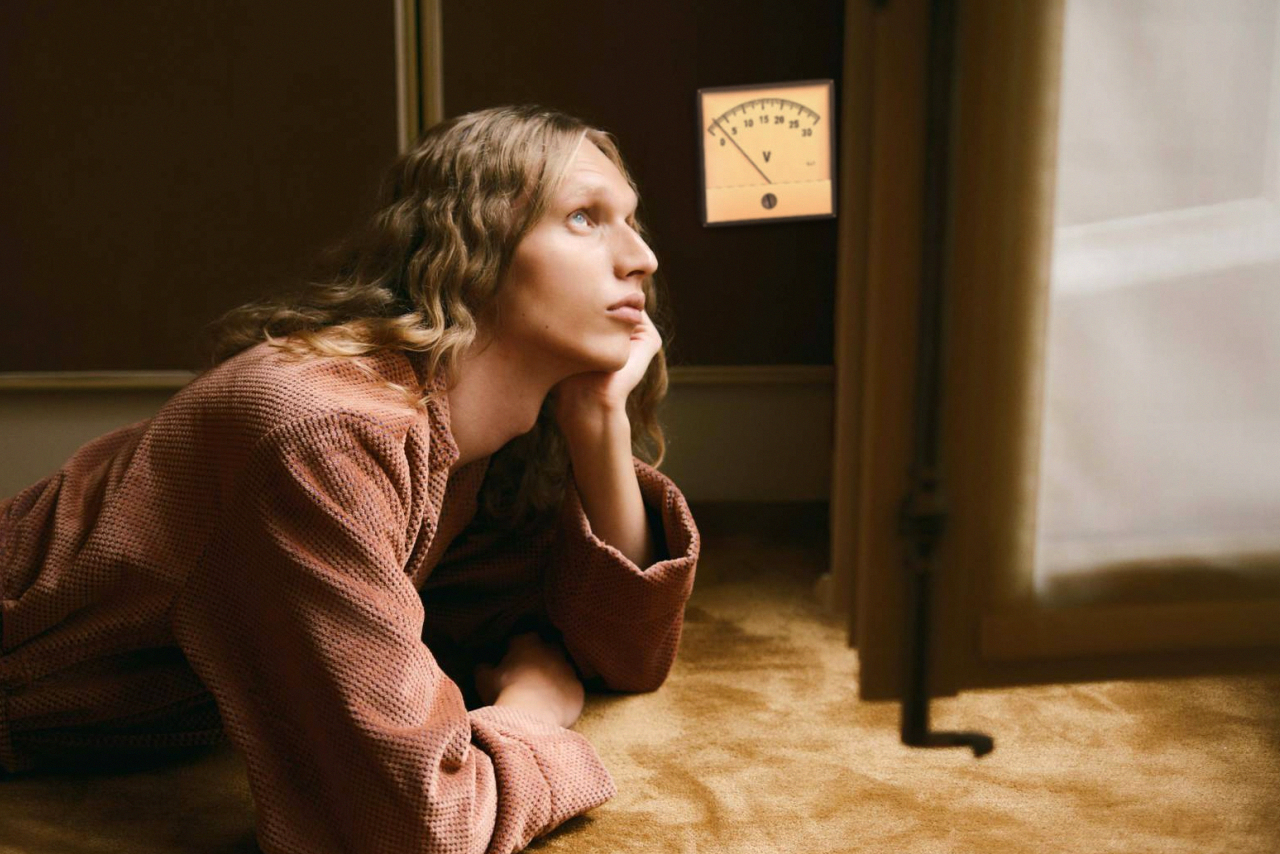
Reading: value=2.5 unit=V
